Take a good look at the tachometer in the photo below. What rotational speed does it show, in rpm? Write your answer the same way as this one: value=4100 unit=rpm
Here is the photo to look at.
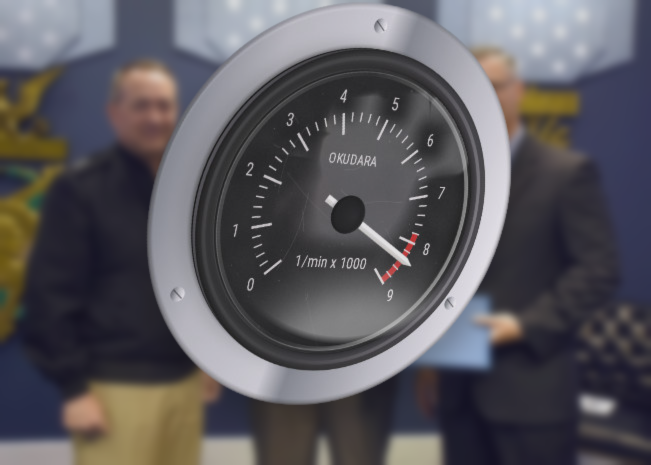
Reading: value=8400 unit=rpm
